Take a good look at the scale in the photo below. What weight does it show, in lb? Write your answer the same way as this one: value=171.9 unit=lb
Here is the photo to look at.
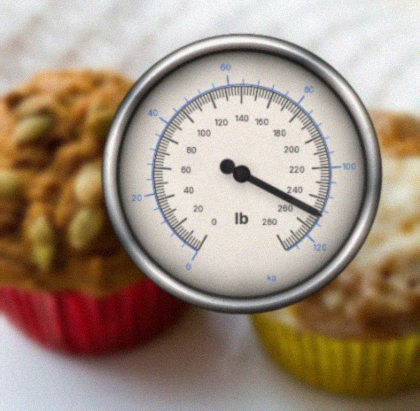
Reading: value=250 unit=lb
